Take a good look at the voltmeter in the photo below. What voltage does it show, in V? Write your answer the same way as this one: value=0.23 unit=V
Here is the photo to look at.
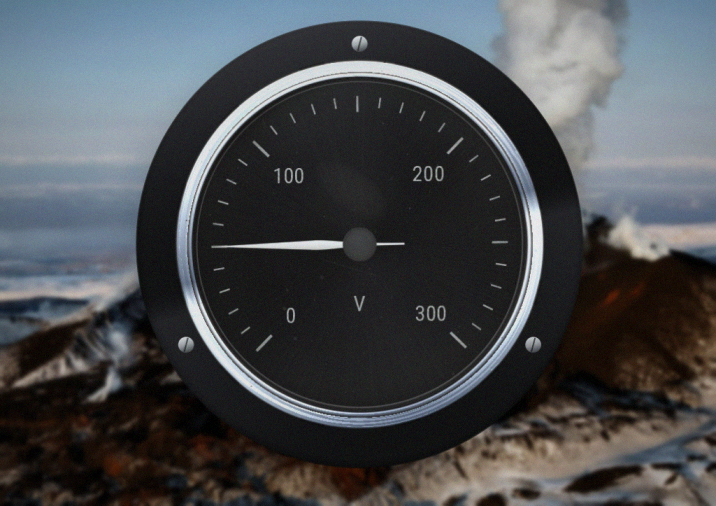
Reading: value=50 unit=V
